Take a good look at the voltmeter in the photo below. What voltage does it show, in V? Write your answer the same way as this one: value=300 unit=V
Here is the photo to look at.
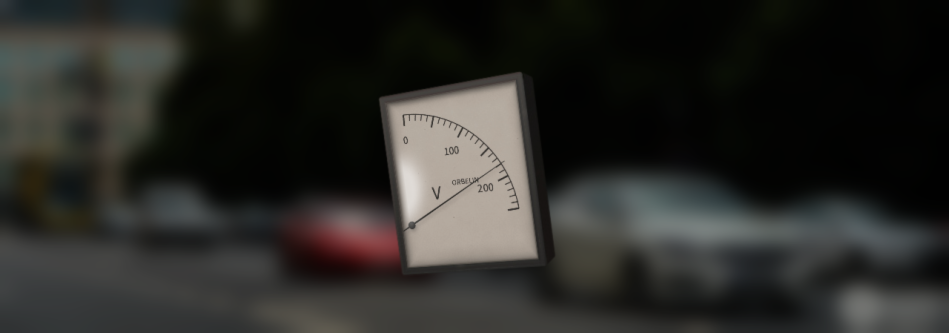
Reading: value=180 unit=V
